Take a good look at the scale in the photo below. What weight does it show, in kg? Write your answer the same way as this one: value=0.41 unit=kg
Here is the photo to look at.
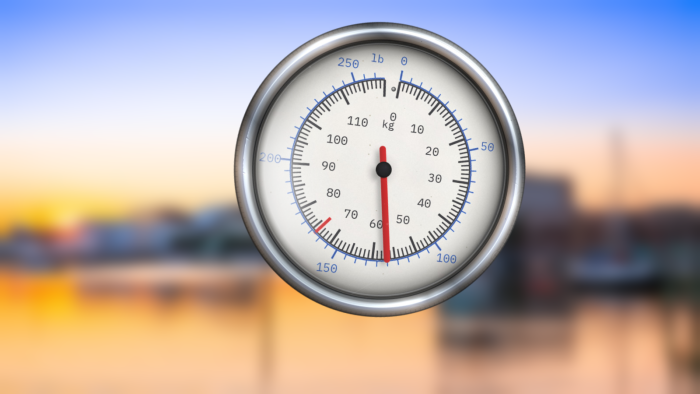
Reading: value=57 unit=kg
